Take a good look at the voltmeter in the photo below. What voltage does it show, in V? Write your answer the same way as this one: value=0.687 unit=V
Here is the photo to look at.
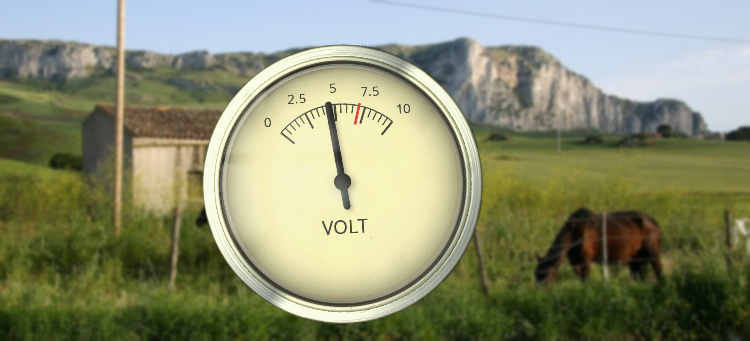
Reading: value=4.5 unit=V
